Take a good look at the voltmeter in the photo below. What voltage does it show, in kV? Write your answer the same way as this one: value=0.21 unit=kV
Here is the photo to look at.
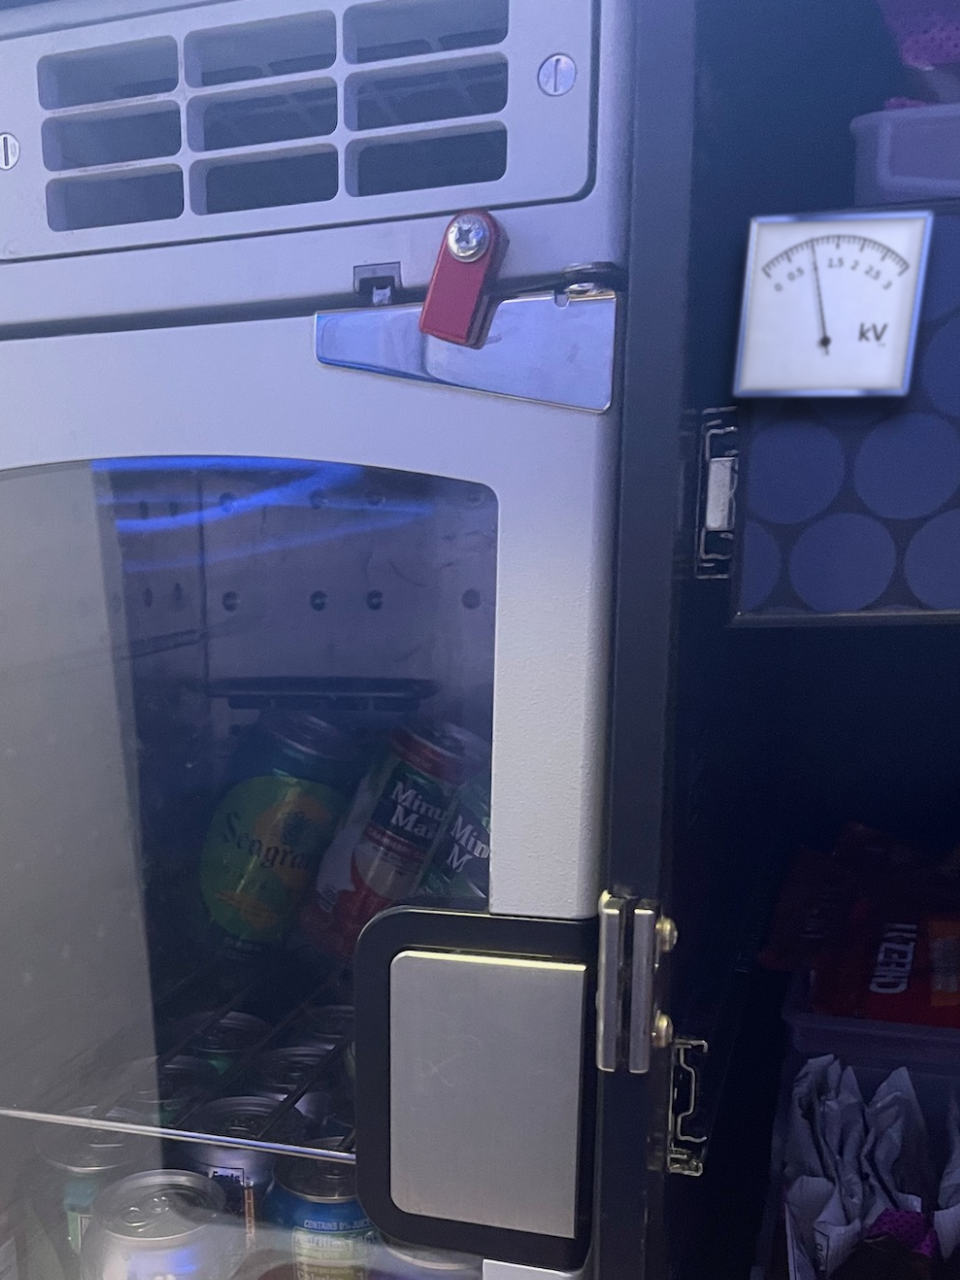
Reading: value=1 unit=kV
